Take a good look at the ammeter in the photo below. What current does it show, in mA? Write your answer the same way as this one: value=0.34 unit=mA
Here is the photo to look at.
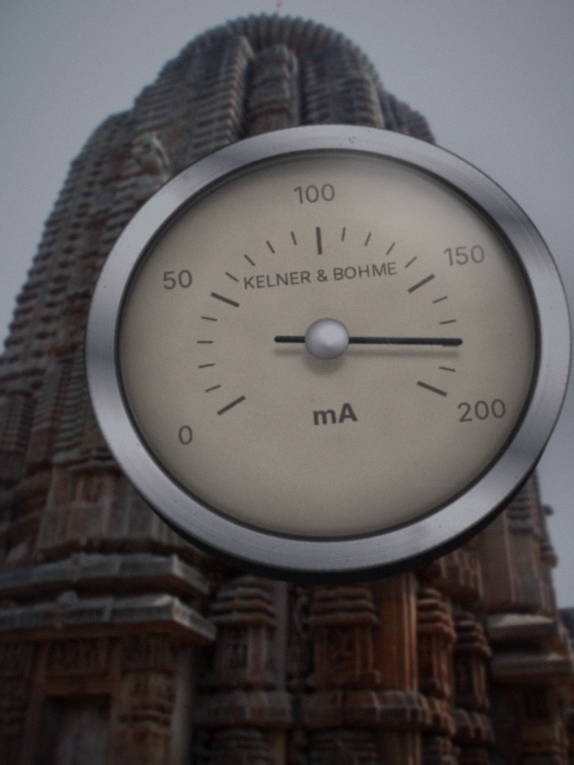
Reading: value=180 unit=mA
